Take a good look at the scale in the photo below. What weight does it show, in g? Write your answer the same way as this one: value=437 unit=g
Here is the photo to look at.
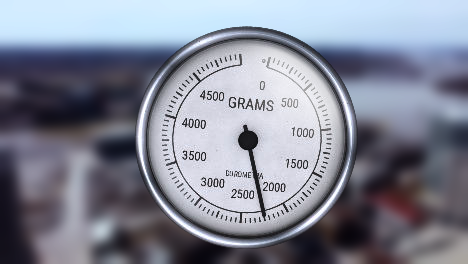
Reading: value=2250 unit=g
